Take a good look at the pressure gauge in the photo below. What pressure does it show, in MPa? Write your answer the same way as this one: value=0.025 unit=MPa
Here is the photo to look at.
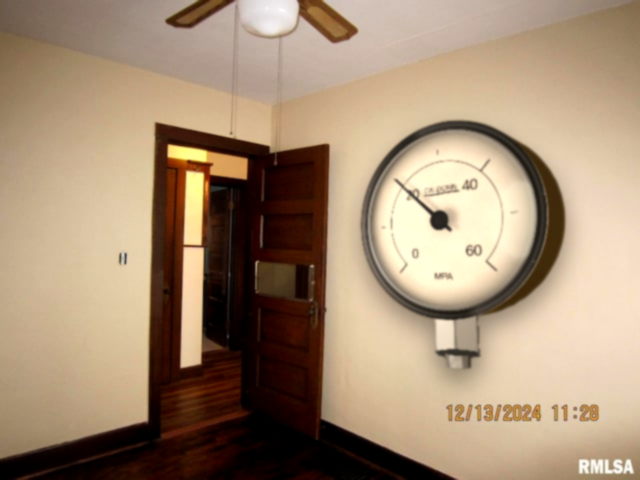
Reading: value=20 unit=MPa
